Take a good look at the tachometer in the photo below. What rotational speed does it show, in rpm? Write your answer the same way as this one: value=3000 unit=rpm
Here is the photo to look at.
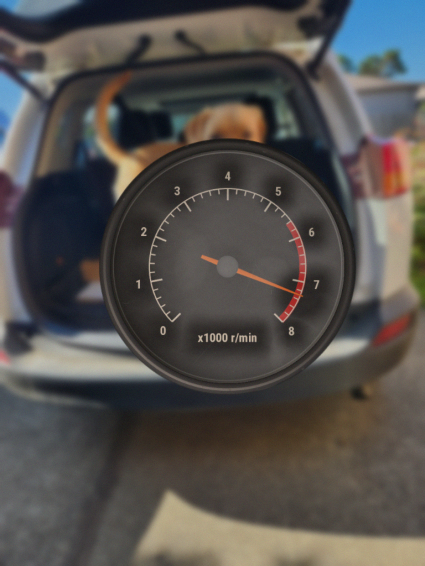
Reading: value=7300 unit=rpm
